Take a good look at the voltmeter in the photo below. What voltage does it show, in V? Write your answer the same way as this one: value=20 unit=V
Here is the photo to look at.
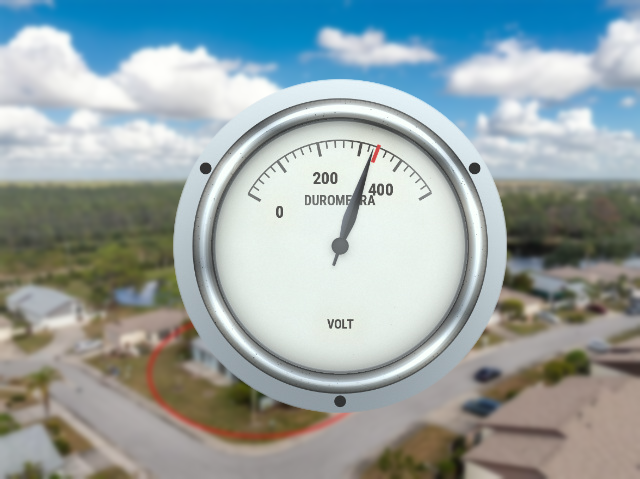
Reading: value=330 unit=V
